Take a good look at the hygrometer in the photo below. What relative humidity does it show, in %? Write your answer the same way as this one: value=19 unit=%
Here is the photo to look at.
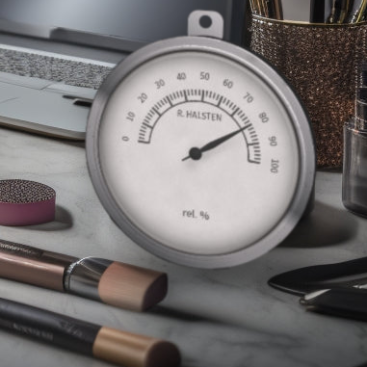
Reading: value=80 unit=%
